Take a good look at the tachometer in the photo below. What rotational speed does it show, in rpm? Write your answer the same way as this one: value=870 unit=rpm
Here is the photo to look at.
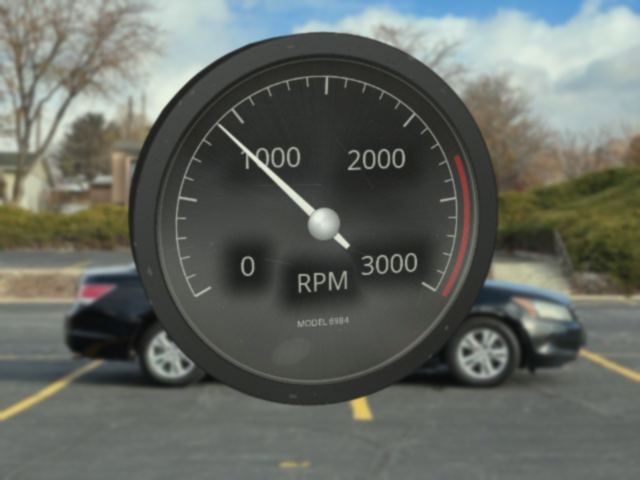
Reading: value=900 unit=rpm
